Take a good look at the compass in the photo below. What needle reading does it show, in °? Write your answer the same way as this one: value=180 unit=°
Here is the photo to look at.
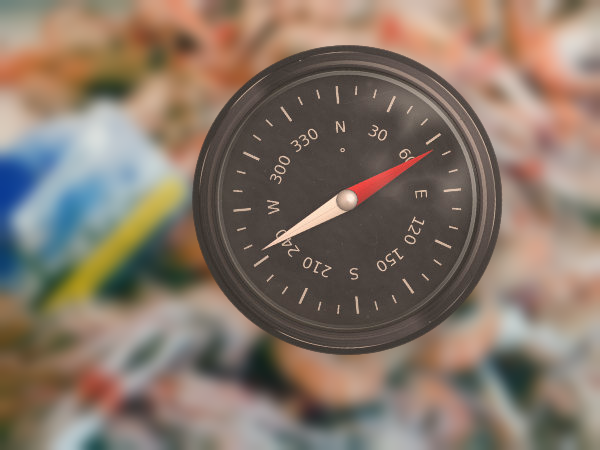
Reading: value=65 unit=°
